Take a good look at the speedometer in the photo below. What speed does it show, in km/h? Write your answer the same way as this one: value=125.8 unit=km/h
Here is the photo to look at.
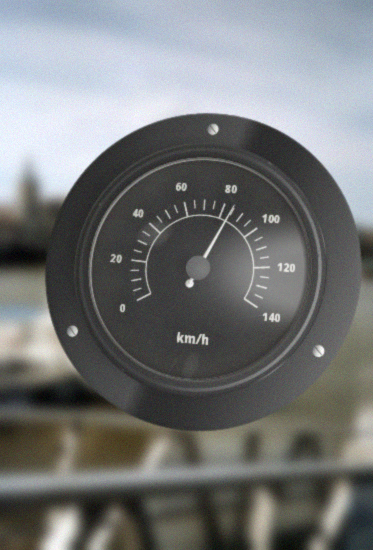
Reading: value=85 unit=km/h
